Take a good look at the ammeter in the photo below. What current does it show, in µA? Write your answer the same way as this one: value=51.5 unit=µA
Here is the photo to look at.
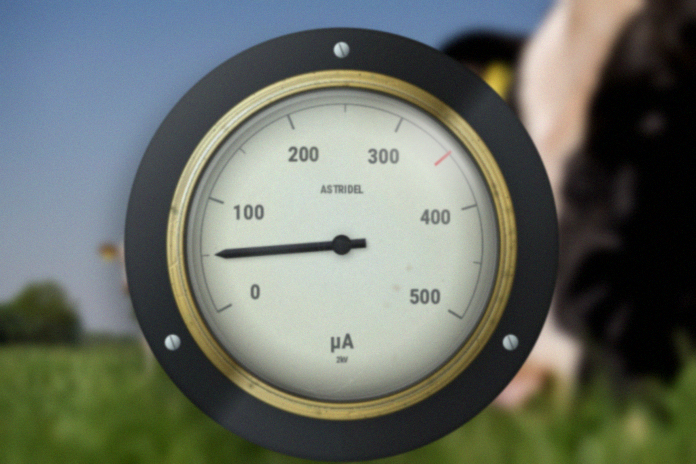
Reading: value=50 unit=µA
